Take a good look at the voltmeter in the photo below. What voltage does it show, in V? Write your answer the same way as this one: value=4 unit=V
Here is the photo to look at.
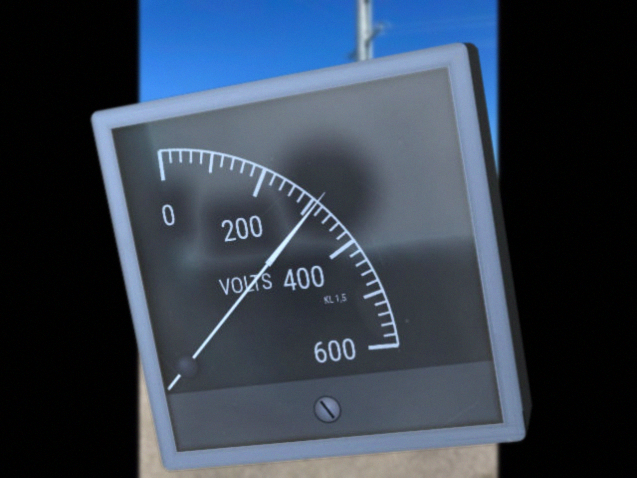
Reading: value=310 unit=V
